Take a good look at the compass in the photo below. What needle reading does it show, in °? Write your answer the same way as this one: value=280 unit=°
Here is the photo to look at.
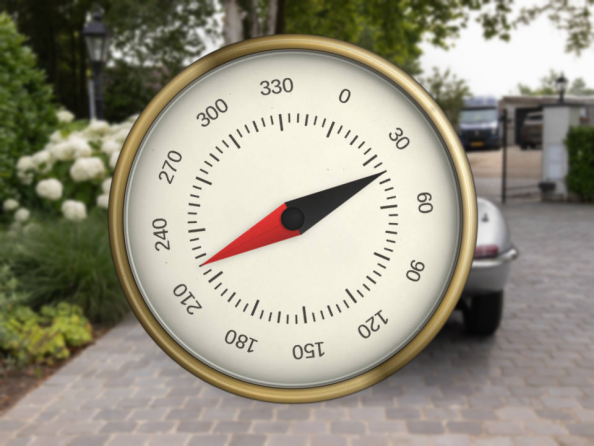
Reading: value=220 unit=°
